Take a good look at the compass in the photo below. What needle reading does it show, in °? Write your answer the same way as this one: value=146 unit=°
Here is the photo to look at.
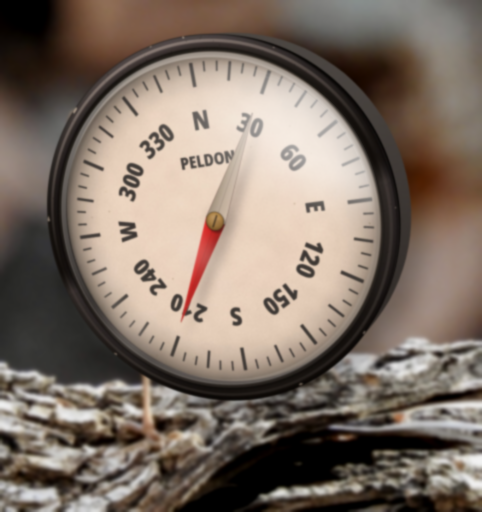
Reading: value=210 unit=°
